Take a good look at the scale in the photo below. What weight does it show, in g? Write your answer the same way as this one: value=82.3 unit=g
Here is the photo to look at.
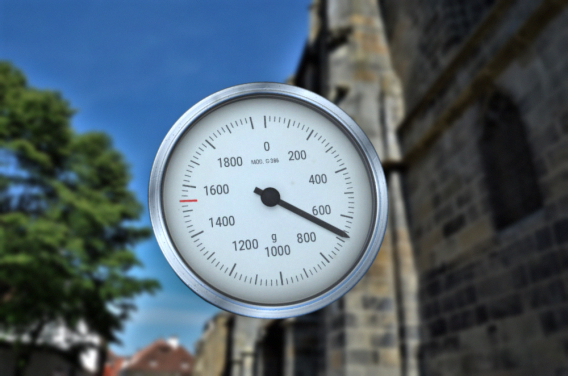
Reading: value=680 unit=g
